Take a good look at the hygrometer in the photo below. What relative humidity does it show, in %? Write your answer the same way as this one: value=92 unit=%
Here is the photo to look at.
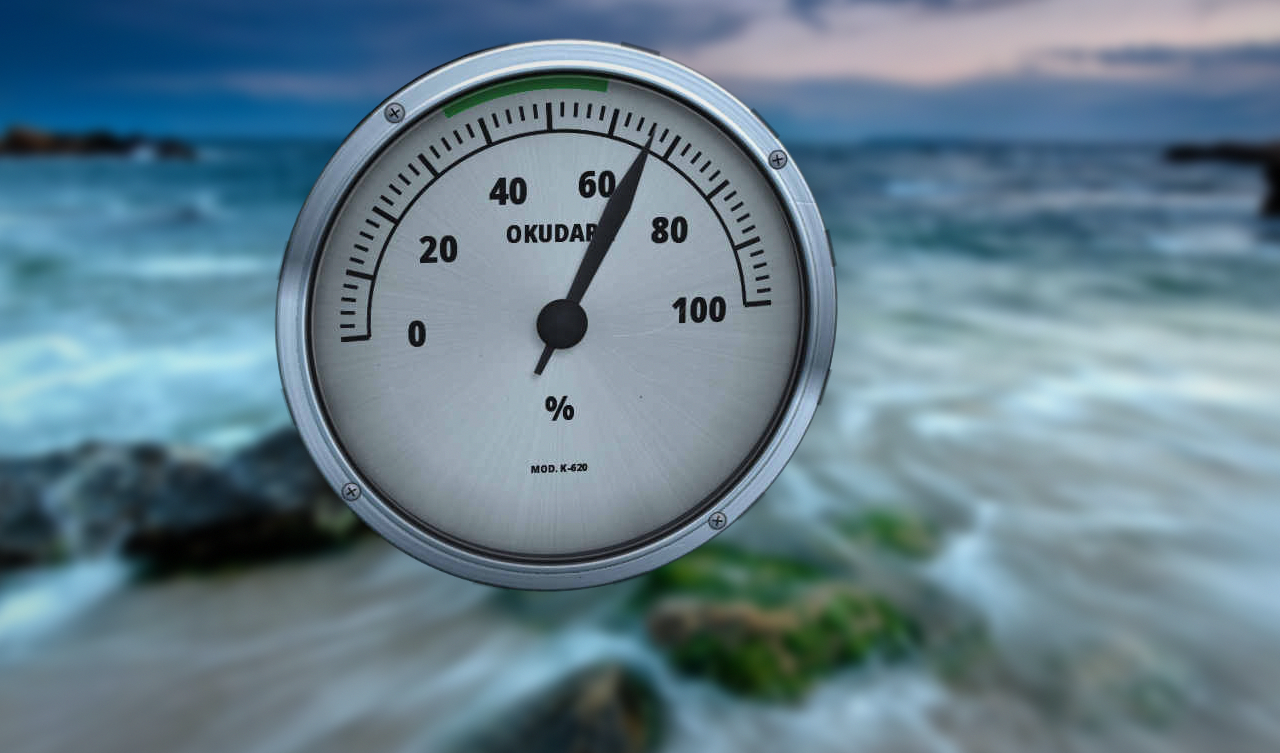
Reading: value=66 unit=%
